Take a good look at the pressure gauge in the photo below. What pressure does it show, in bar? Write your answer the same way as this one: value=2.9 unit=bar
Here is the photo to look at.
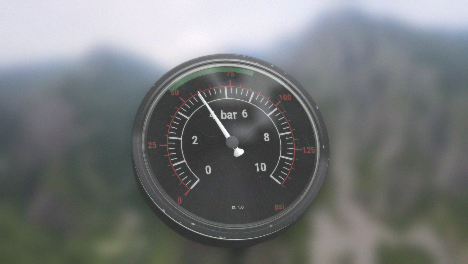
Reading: value=4 unit=bar
